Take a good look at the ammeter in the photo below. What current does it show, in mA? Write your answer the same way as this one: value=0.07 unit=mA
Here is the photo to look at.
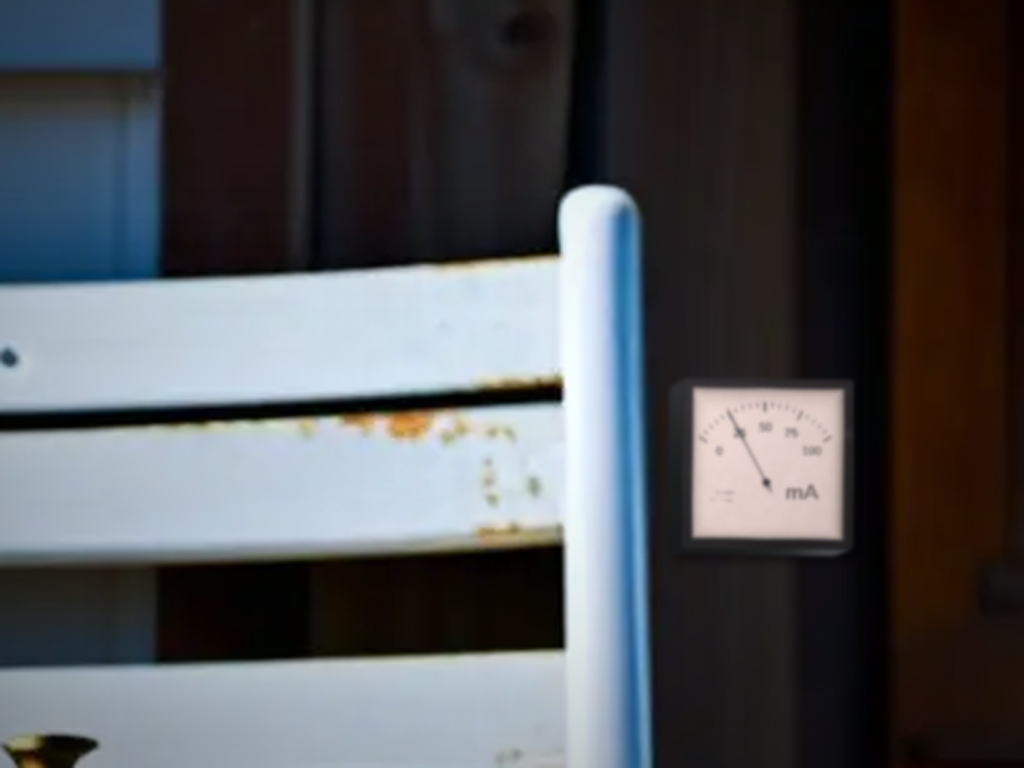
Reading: value=25 unit=mA
